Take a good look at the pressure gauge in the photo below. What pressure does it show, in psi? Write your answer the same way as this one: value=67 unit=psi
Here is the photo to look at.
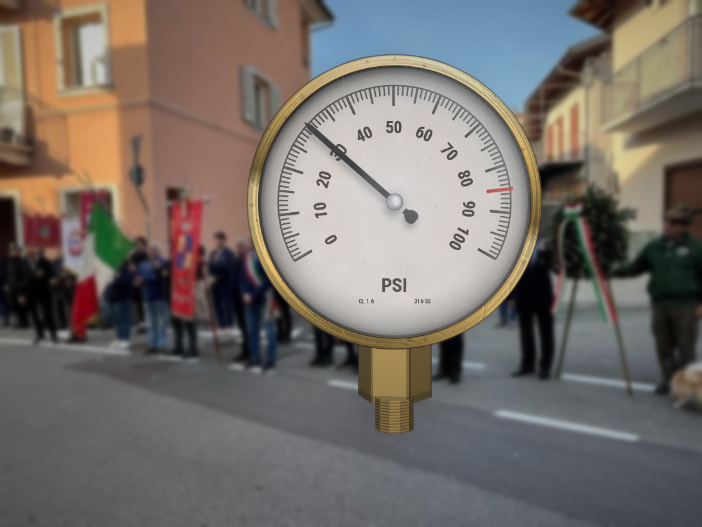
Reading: value=30 unit=psi
